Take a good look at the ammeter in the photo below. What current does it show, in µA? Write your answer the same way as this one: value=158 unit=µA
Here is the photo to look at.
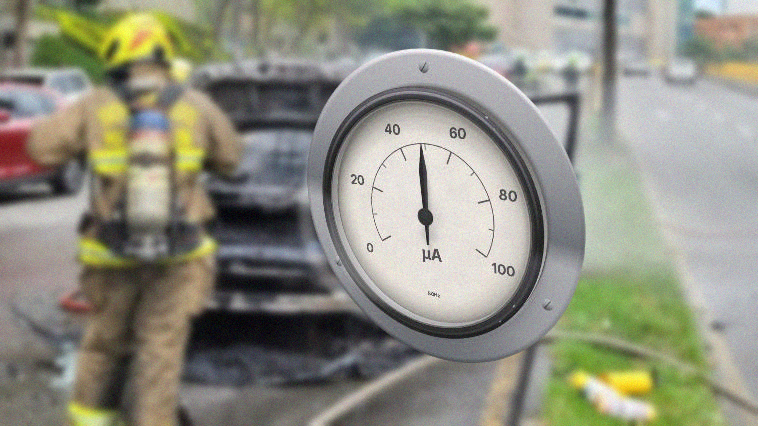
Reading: value=50 unit=µA
